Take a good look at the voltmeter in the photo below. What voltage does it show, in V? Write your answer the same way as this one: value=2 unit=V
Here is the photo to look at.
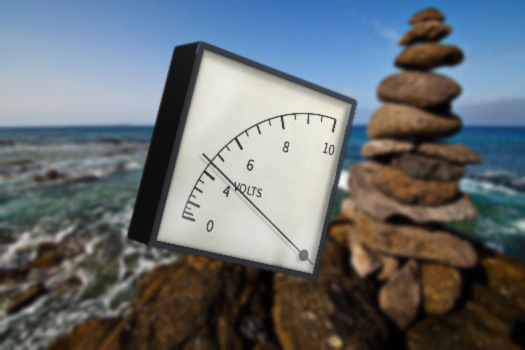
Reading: value=4.5 unit=V
